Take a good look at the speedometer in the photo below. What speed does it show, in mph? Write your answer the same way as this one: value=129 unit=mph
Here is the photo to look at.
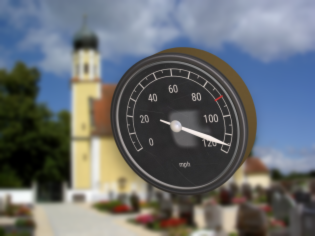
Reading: value=115 unit=mph
